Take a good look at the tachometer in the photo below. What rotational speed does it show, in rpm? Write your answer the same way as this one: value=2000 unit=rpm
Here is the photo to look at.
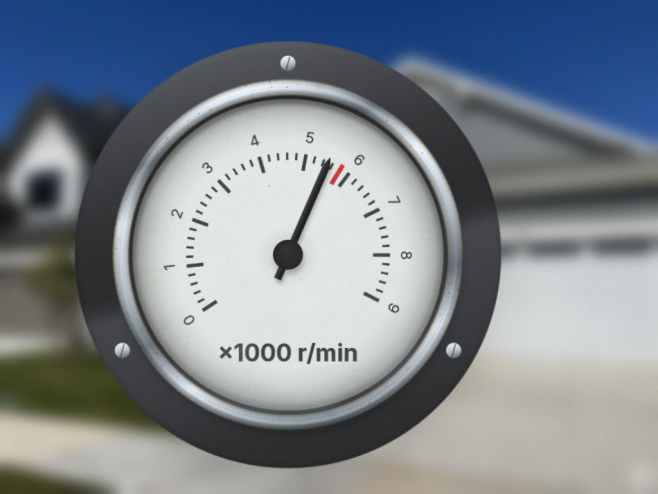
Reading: value=5500 unit=rpm
